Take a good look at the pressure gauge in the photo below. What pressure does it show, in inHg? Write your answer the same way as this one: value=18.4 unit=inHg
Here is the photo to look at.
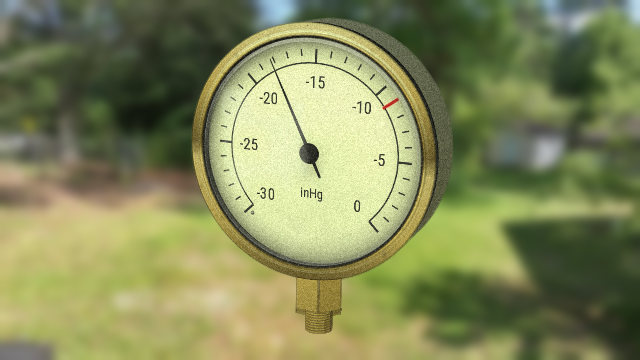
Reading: value=-18 unit=inHg
